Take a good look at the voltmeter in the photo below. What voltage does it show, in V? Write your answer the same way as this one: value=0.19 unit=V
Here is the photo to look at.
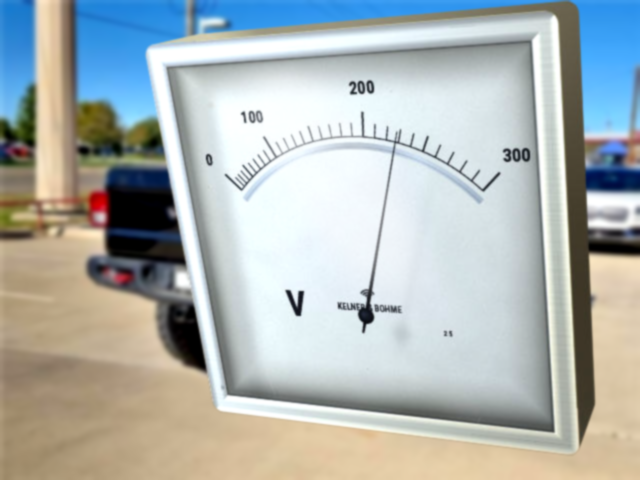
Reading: value=230 unit=V
